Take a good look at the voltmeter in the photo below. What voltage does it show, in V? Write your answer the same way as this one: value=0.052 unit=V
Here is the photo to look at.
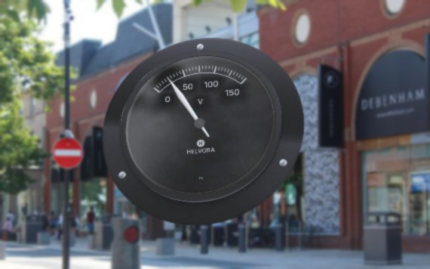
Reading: value=25 unit=V
